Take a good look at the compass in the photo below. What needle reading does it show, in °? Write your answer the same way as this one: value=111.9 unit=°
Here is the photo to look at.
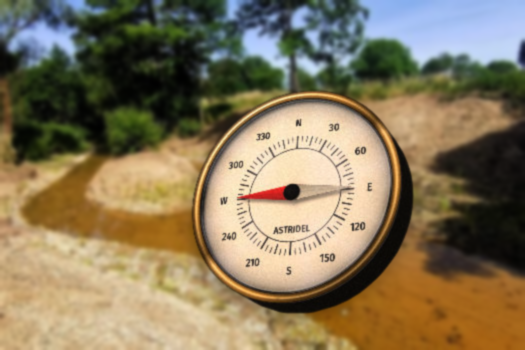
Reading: value=270 unit=°
